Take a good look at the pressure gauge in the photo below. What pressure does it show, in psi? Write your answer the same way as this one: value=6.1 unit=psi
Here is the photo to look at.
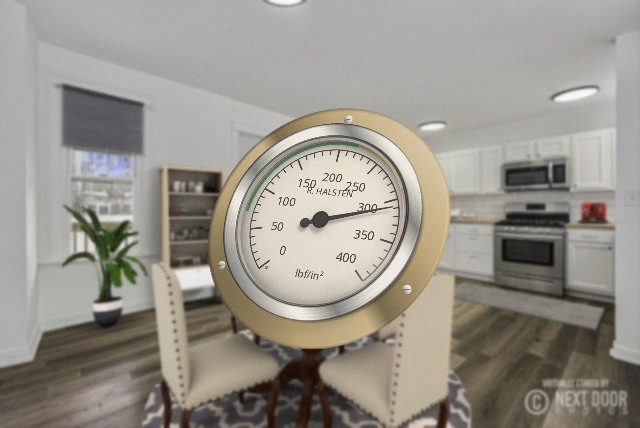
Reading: value=310 unit=psi
